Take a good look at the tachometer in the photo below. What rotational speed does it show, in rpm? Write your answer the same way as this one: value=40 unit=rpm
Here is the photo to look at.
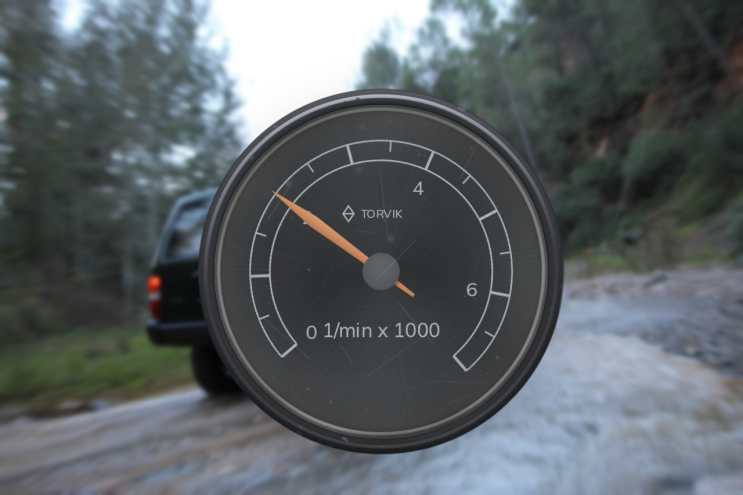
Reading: value=2000 unit=rpm
